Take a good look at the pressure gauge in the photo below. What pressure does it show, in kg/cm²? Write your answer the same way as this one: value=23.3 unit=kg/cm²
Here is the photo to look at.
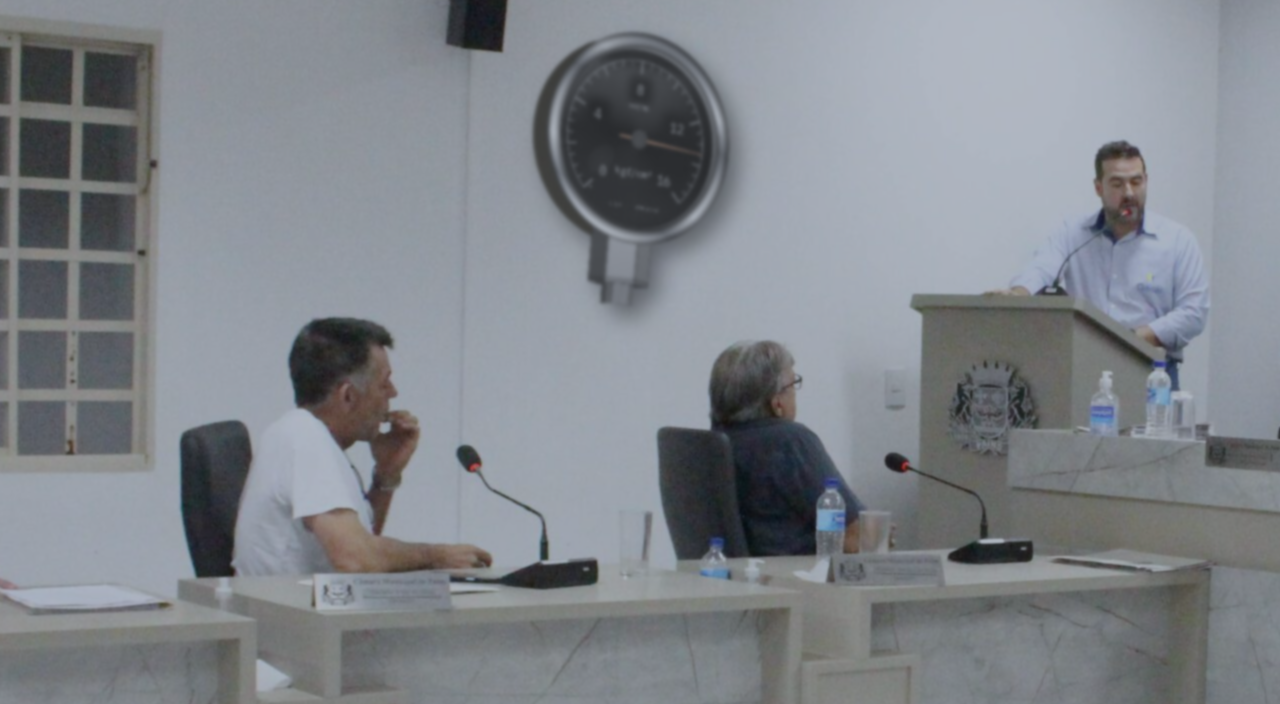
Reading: value=13.5 unit=kg/cm²
